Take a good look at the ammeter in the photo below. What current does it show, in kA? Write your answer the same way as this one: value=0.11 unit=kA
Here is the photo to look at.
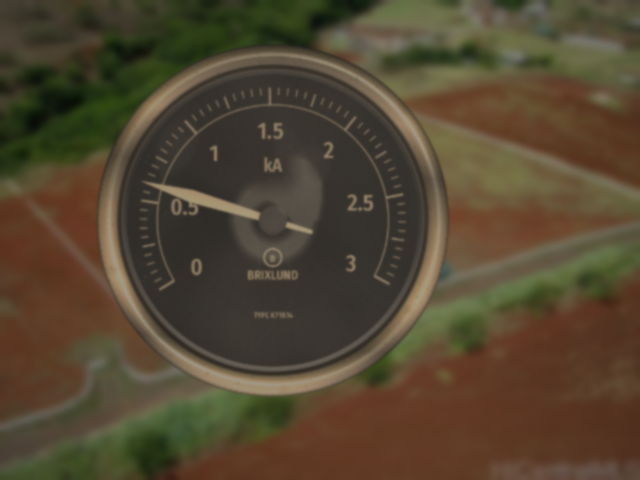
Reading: value=0.6 unit=kA
